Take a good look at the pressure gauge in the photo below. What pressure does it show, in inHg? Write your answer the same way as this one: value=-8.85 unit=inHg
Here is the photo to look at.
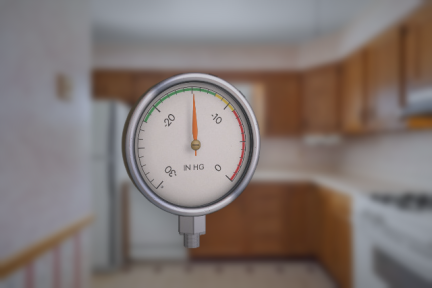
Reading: value=-15 unit=inHg
